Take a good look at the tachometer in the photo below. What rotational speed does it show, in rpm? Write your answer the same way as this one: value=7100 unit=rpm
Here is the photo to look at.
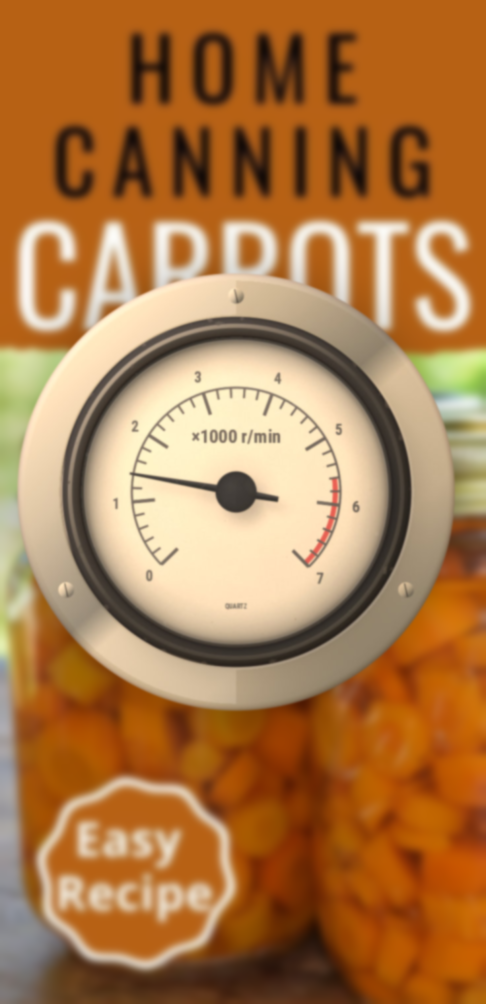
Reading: value=1400 unit=rpm
